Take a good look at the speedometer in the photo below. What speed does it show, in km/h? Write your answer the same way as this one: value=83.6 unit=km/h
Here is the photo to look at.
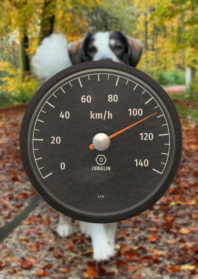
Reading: value=107.5 unit=km/h
